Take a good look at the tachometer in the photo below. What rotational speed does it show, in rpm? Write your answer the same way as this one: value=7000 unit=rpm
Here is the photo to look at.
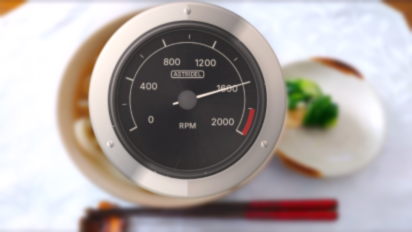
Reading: value=1600 unit=rpm
